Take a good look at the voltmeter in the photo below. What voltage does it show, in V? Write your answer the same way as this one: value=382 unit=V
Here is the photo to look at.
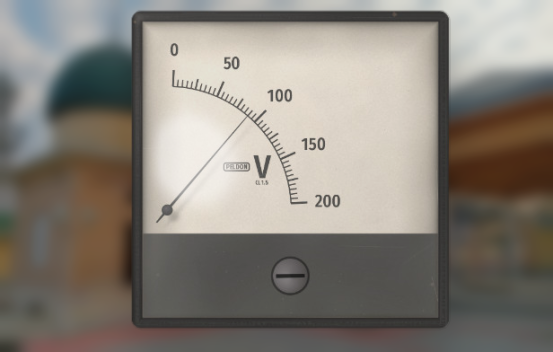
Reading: value=90 unit=V
